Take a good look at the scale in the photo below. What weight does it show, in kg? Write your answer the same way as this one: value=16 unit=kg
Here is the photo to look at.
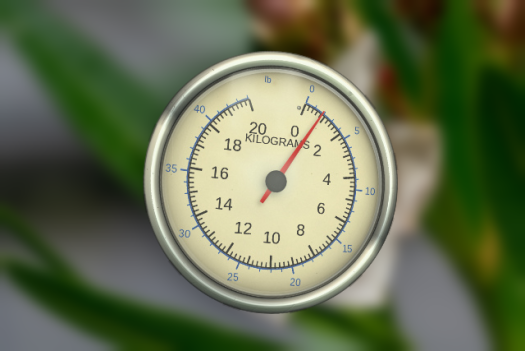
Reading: value=0.8 unit=kg
